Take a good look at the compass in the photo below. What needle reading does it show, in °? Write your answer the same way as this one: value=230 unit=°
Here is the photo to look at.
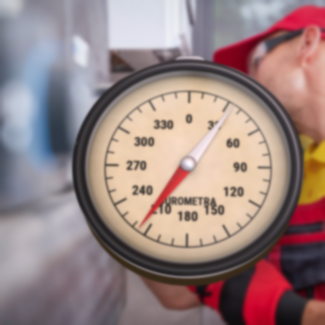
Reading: value=215 unit=°
